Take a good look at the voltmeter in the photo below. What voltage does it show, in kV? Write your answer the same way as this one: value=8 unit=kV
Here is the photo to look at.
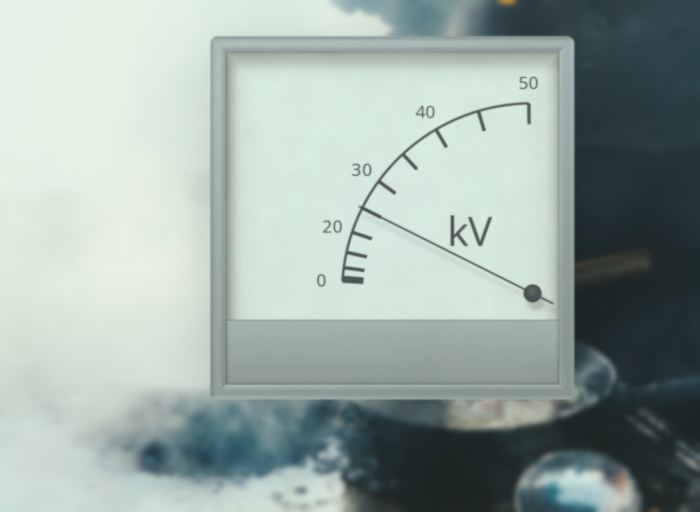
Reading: value=25 unit=kV
